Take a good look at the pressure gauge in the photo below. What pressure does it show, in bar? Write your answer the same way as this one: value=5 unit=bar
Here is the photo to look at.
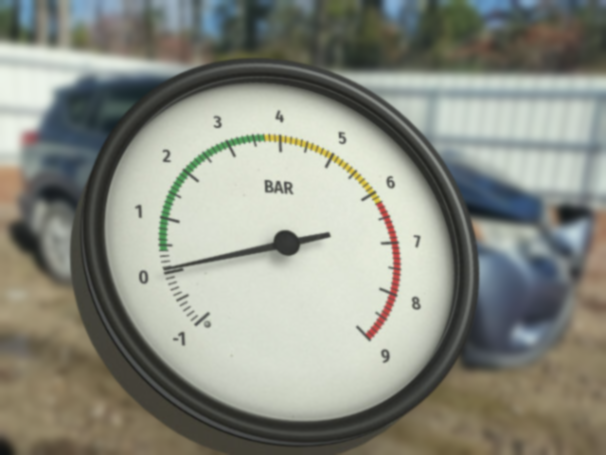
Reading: value=0 unit=bar
